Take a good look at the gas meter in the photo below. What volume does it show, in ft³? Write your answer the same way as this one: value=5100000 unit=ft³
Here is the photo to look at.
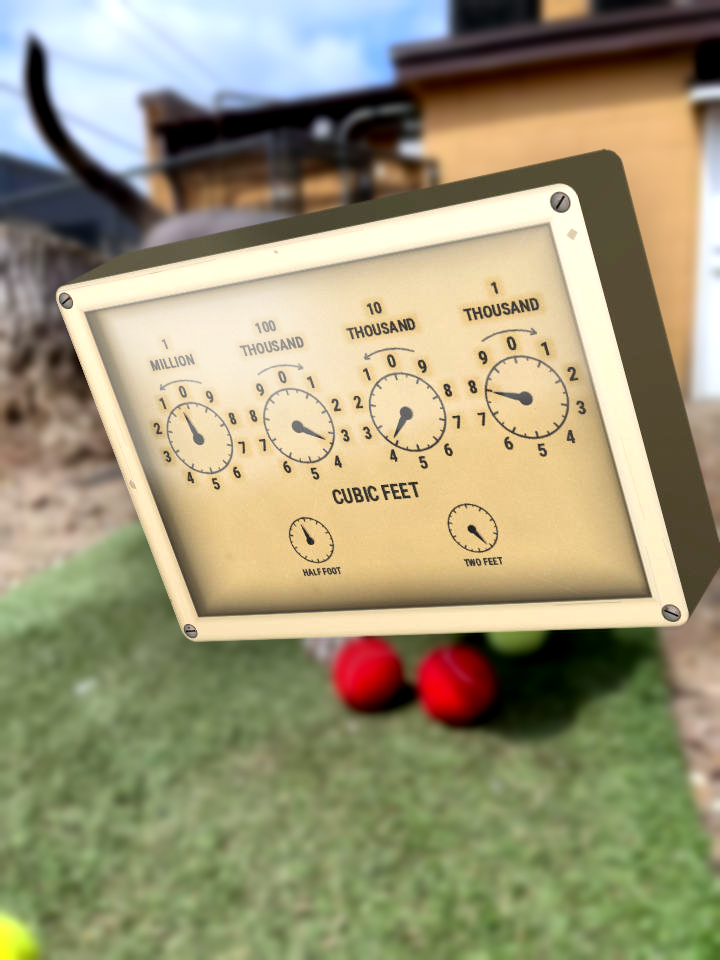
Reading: value=33800 unit=ft³
